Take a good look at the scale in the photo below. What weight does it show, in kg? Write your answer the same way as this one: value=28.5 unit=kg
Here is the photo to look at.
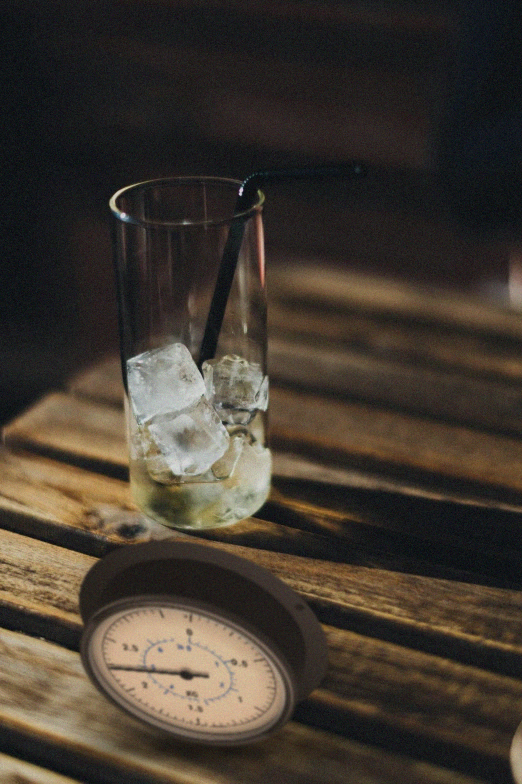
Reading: value=2.25 unit=kg
